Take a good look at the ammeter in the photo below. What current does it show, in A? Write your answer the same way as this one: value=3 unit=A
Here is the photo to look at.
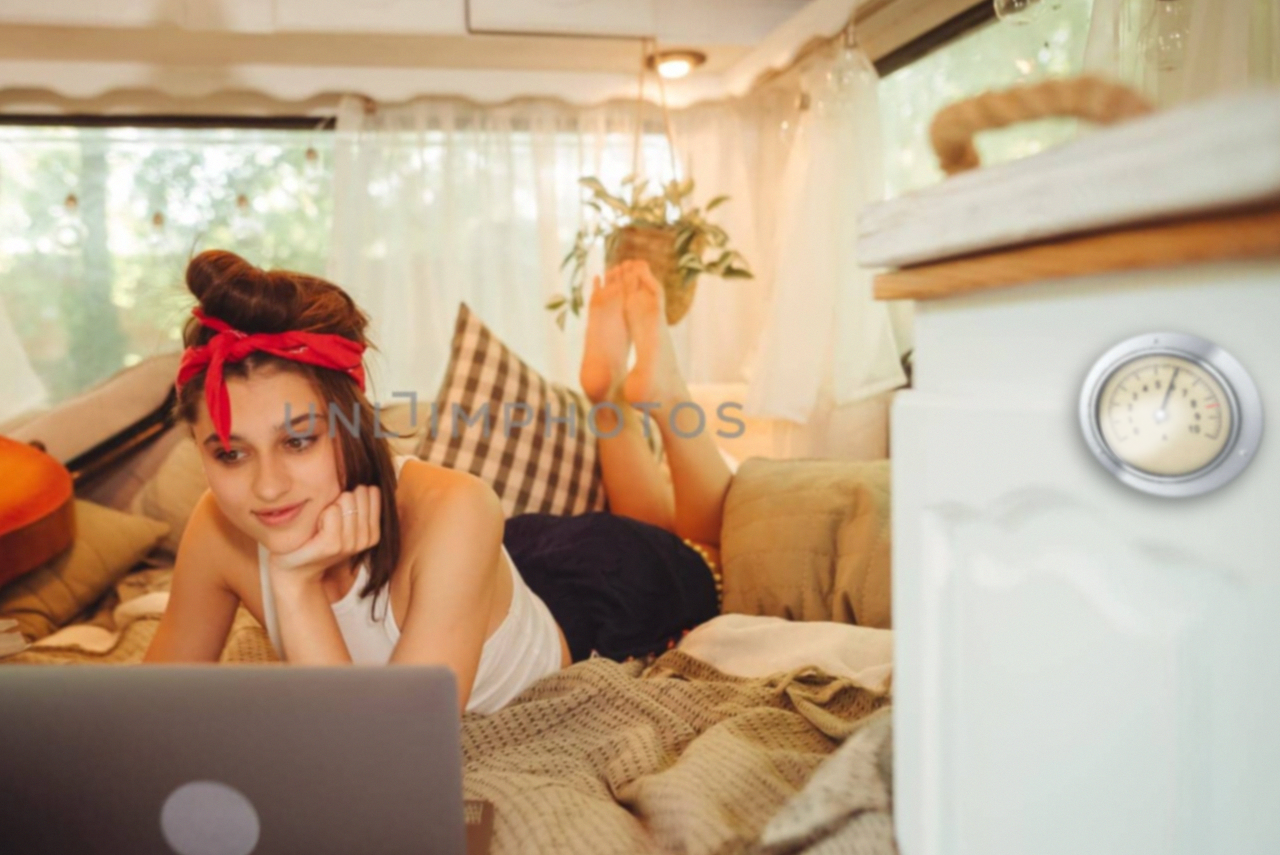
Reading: value=6 unit=A
